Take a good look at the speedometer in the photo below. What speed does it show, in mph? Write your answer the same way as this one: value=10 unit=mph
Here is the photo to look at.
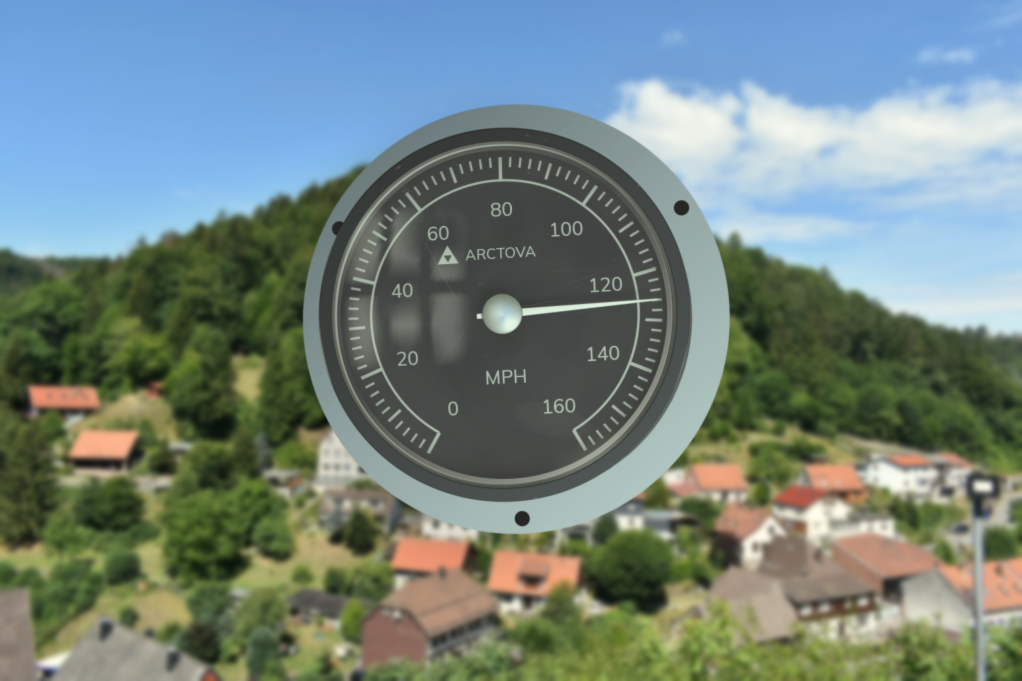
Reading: value=126 unit=mph
